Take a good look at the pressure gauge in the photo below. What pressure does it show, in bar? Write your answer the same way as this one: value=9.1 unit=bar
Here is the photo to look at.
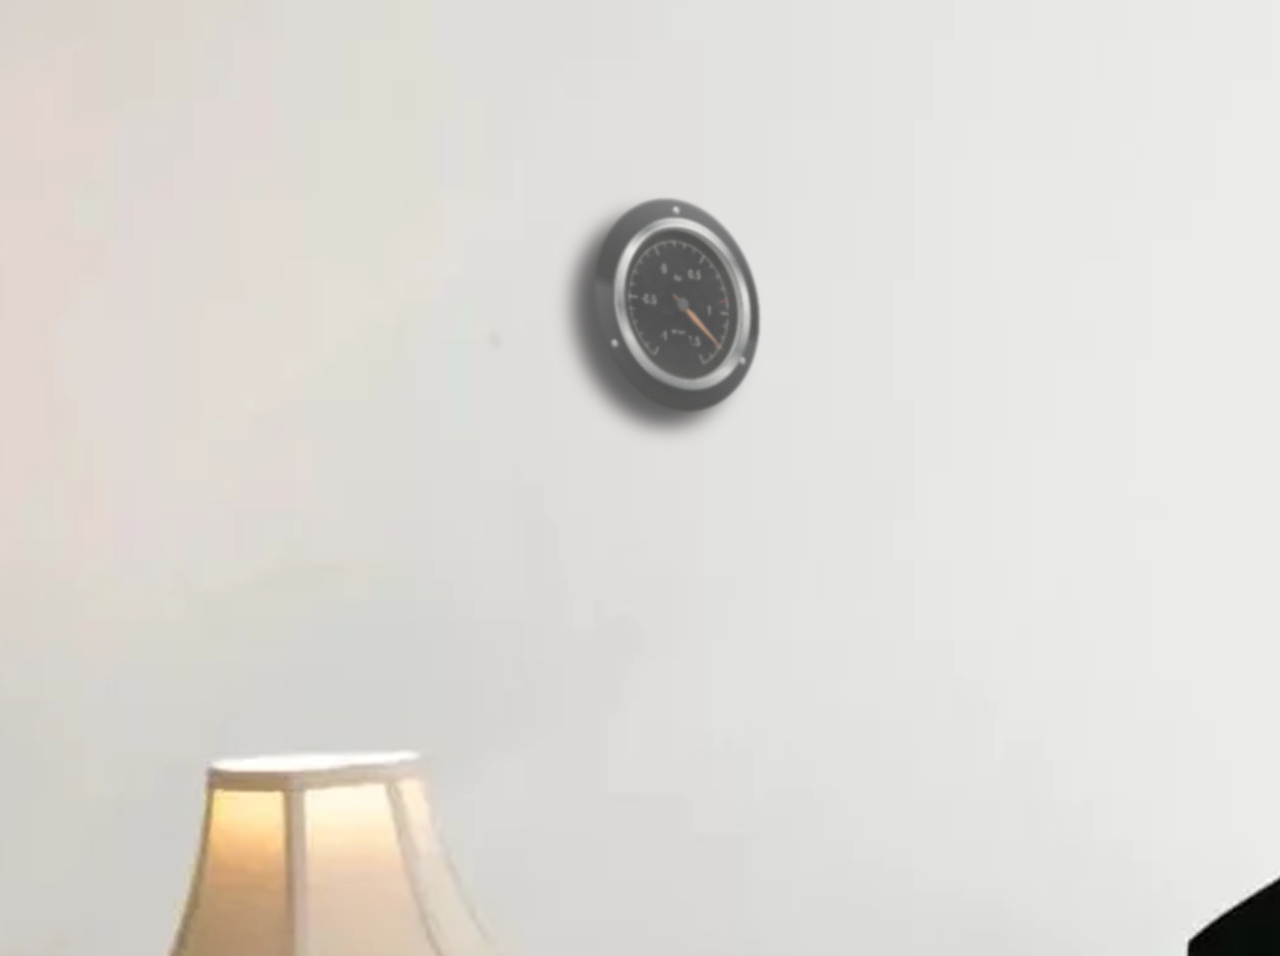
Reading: value=1.3 unit=bar
